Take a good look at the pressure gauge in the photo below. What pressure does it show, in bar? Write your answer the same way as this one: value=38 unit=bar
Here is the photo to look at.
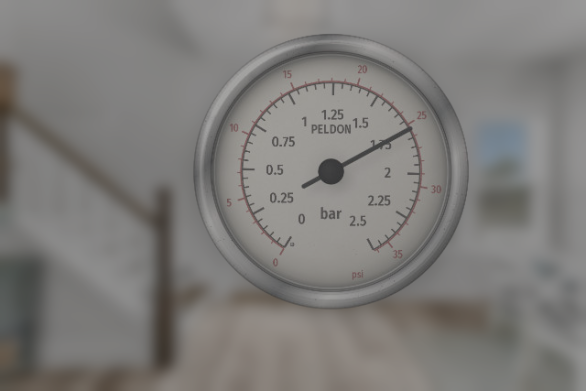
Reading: value=1.75 unit=bar
